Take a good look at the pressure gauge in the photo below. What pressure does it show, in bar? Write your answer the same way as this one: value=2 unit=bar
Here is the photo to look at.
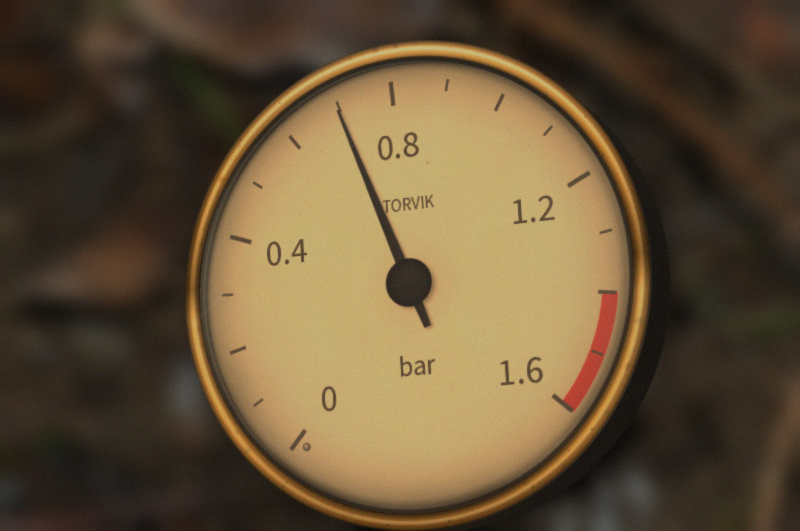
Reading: value=0.7 unit=bar
